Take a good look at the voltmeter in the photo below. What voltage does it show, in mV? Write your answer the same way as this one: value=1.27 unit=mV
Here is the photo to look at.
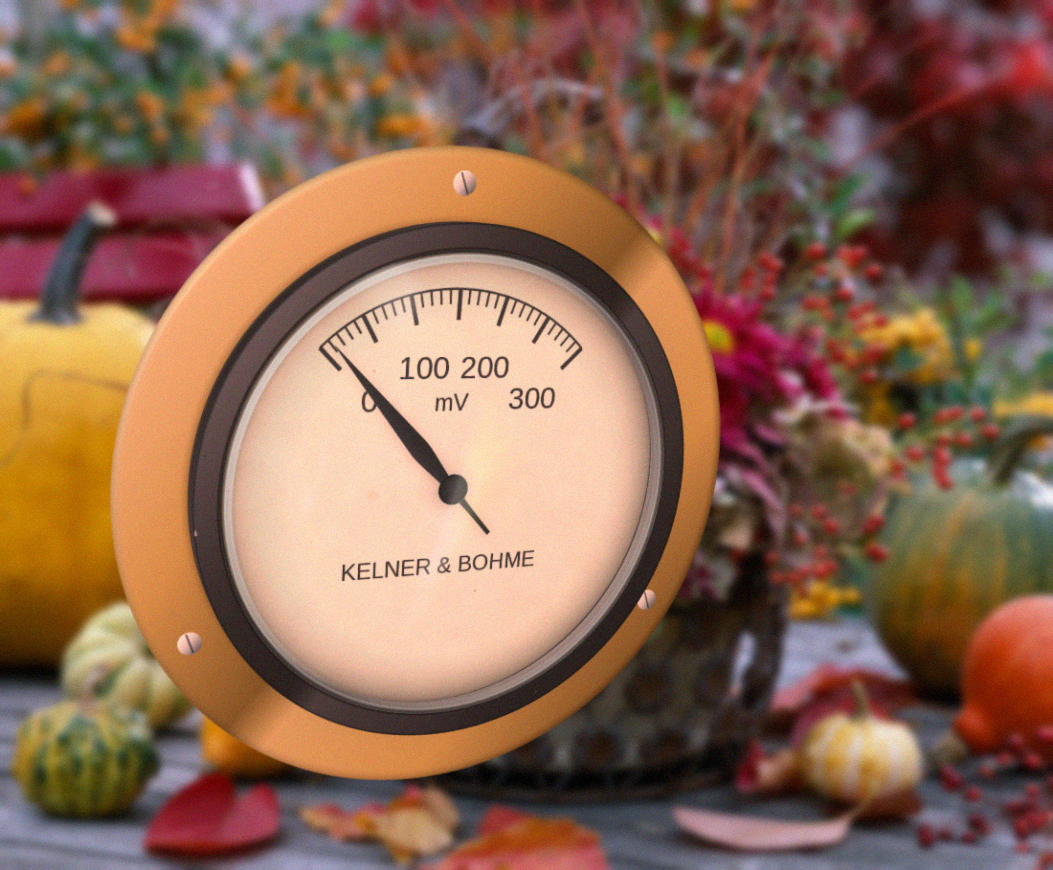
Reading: value=10 unit=mV
